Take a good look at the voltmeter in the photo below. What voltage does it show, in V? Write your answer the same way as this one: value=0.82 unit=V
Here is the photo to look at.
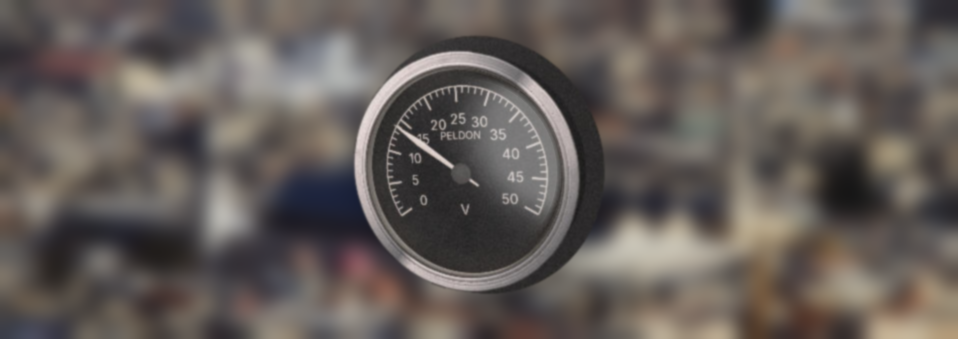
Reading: value=14 unit=V
